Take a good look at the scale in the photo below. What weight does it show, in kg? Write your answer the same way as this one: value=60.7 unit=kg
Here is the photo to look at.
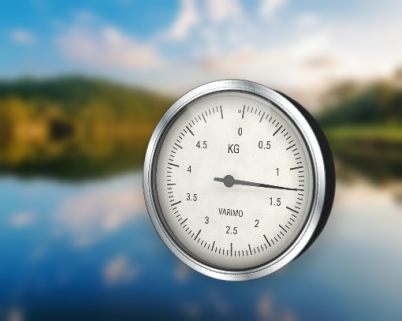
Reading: value=1.25 unit=kg
